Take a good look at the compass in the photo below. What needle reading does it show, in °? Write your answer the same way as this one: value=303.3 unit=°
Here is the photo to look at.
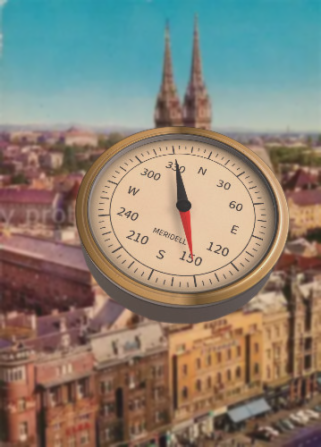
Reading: value=150 unit=°
